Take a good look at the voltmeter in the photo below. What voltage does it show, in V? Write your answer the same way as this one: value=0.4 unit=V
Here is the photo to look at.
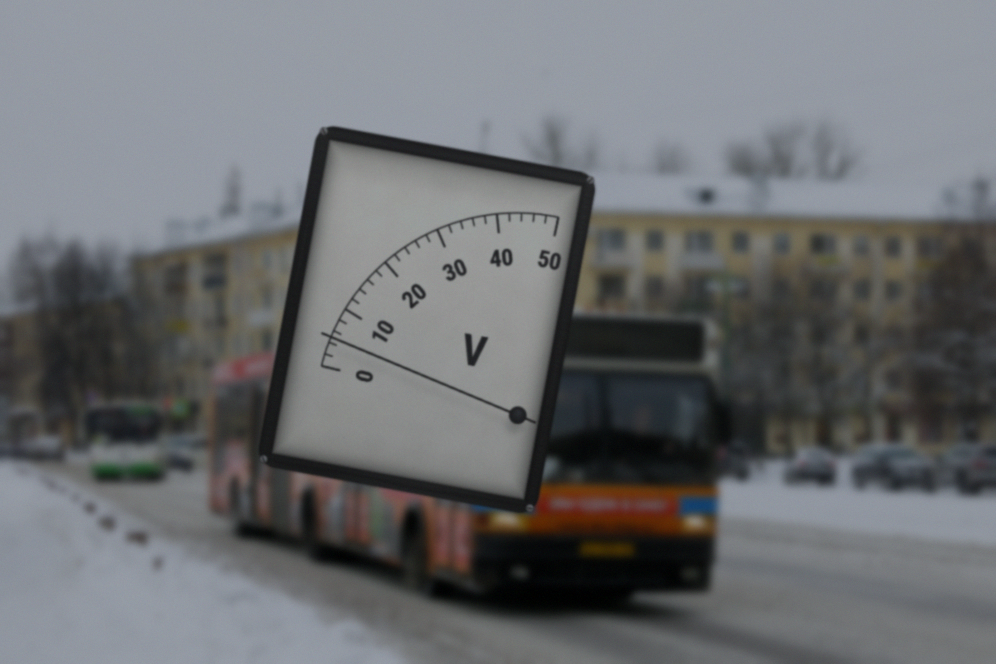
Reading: value=5 unit=V
